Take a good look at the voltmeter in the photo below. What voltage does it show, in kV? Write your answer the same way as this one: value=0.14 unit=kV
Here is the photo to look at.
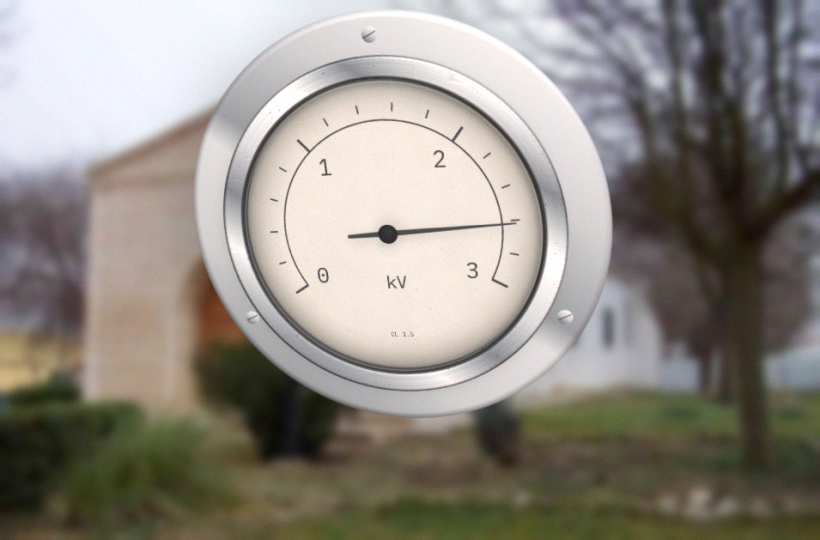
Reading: value=2.6 unit=kV
